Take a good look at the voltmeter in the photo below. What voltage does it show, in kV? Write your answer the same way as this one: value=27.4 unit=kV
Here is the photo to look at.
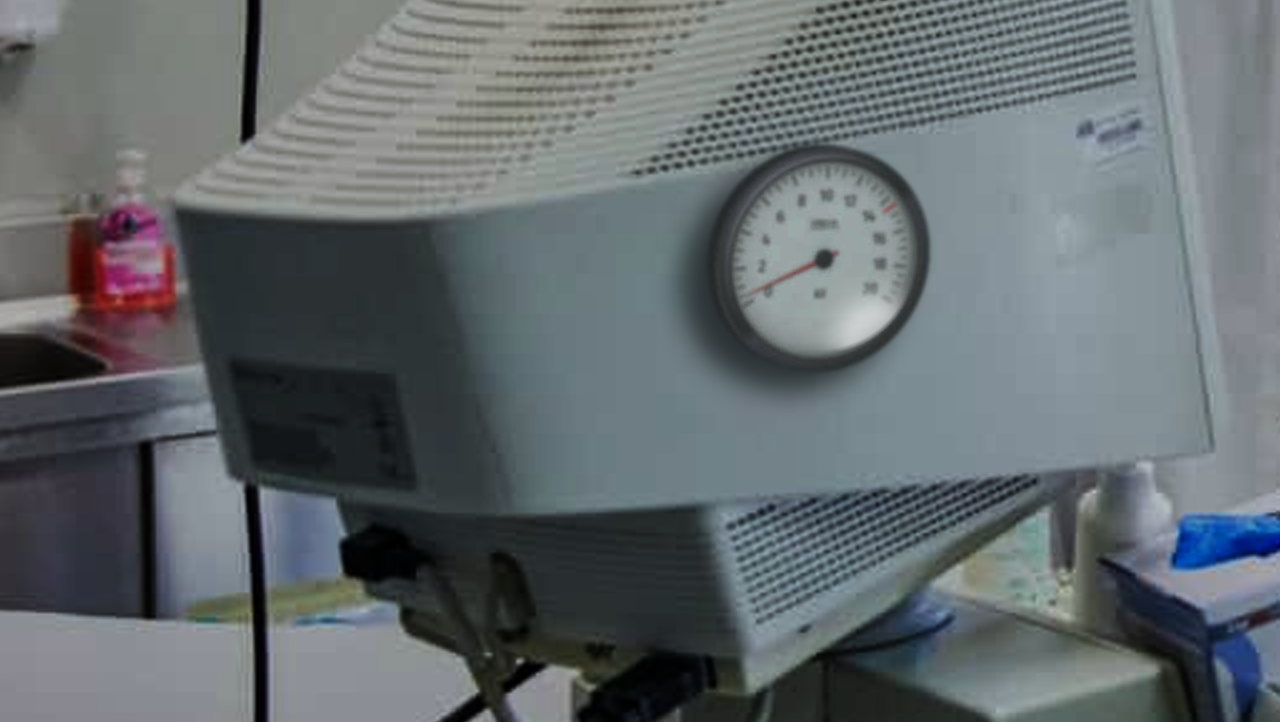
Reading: value=0.5 unit=kV
